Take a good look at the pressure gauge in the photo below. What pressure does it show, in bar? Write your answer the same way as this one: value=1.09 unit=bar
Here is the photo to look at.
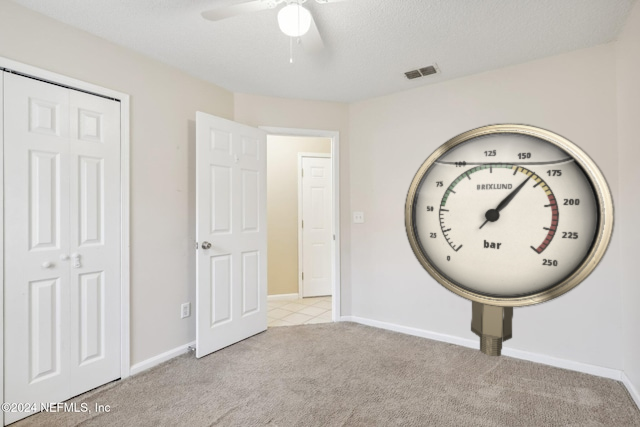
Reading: value=165 unit=bar
